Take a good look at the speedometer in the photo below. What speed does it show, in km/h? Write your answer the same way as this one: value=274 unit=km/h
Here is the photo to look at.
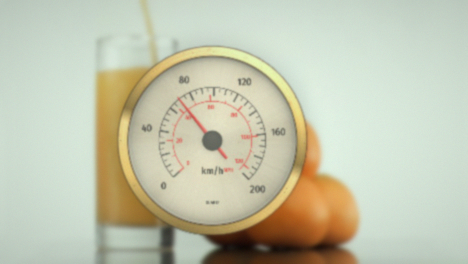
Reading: value=70 unit=km/h
